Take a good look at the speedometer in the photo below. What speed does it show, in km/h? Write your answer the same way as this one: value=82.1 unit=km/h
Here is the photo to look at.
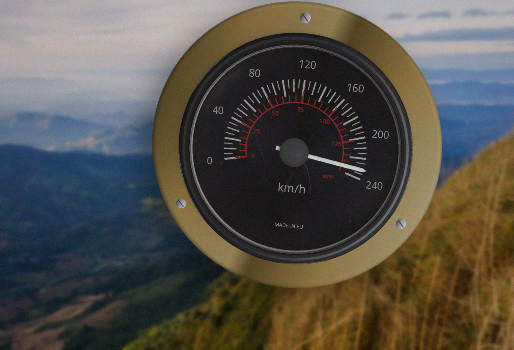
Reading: value=230 unit=km/h
